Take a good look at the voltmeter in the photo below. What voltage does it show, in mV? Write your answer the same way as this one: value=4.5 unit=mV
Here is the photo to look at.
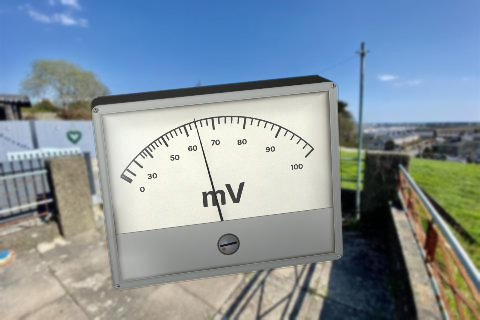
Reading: value=64 unit=mV
